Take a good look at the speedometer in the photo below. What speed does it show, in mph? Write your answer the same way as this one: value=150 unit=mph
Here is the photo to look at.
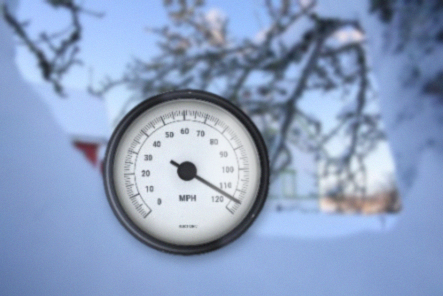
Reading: value=115 unit=mph
